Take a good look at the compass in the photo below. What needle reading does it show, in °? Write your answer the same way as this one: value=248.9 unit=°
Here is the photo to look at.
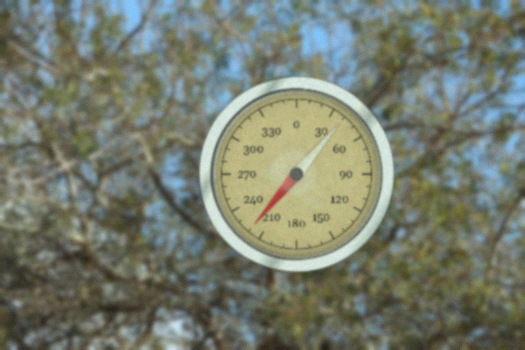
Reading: value=220 unit=°
